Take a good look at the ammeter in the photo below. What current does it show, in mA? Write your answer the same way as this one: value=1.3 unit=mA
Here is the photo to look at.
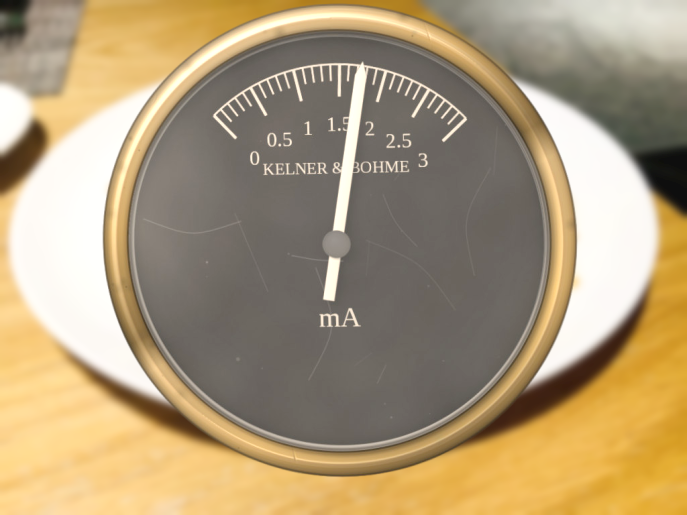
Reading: value=1.75 unit=mA
